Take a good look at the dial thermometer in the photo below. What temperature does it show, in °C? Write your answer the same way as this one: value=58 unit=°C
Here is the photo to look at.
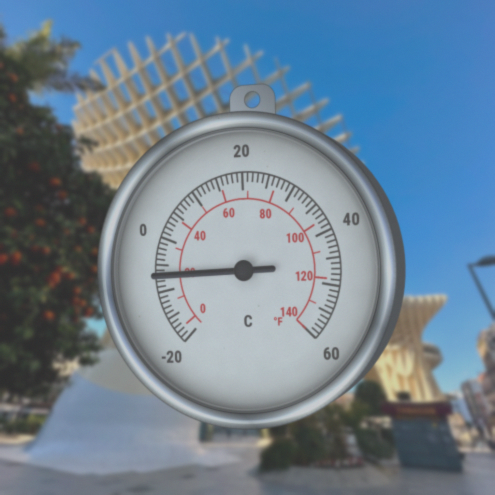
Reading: value=-7 unit=°C
